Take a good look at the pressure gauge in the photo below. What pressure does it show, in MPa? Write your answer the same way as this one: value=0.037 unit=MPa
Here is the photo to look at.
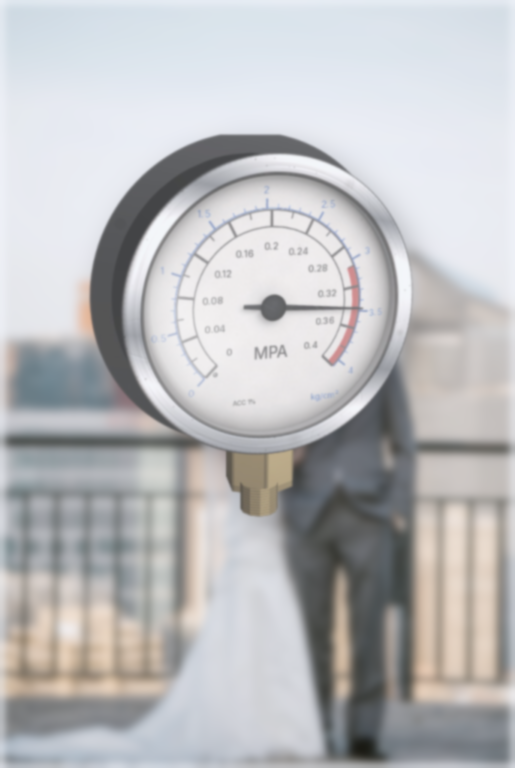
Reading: value=0.34 unit=MPa
